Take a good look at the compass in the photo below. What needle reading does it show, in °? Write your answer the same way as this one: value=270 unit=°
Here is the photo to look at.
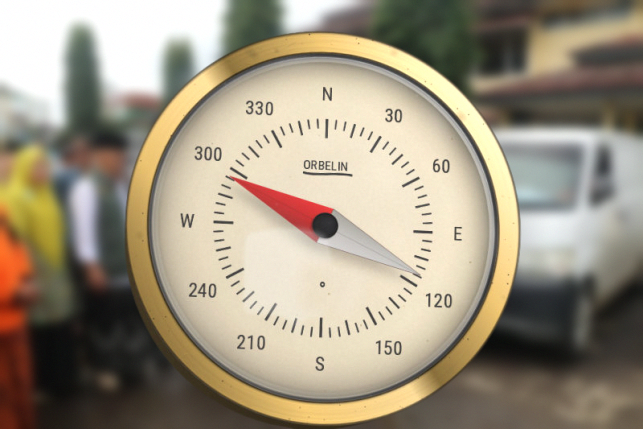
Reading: value=295 unit=°
